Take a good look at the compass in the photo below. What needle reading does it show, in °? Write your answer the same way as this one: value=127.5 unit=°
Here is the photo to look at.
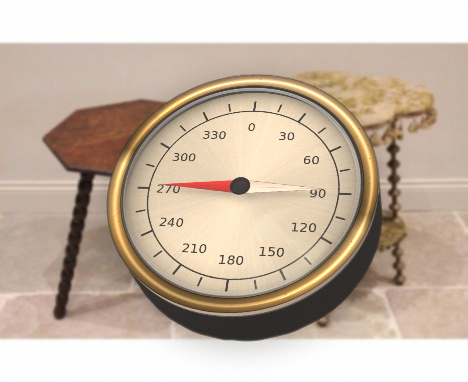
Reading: value=270 unit=°
